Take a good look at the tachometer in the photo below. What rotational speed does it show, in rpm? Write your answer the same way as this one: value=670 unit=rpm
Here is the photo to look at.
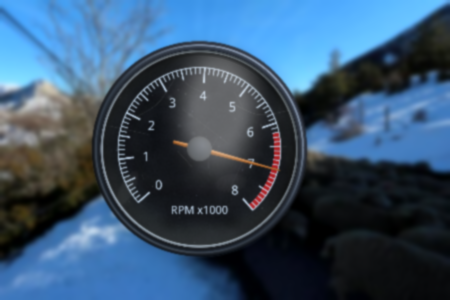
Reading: value=7000 unit=rpm
